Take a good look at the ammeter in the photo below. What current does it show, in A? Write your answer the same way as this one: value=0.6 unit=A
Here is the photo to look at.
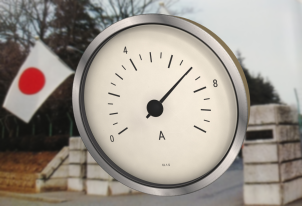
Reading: value=7 unit=A
